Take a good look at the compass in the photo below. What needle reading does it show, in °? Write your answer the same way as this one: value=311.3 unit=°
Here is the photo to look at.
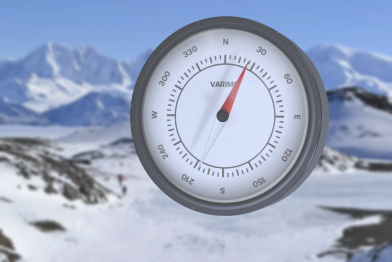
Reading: value=25 unit=°
